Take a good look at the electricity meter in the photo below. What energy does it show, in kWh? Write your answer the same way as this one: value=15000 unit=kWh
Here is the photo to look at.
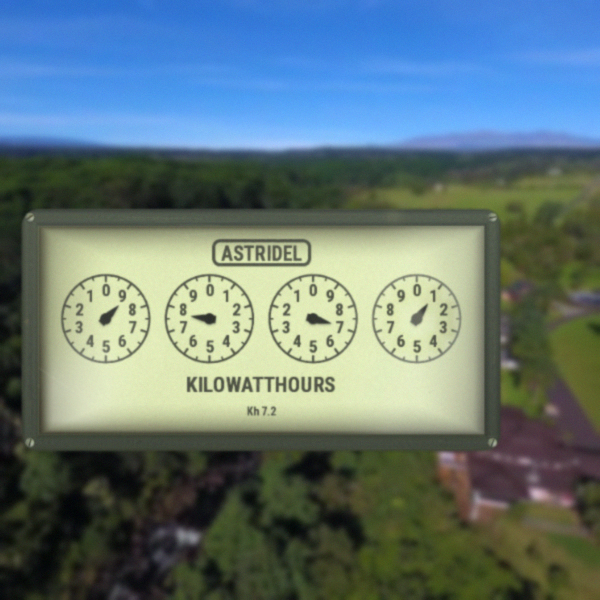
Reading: value=8771 unit=kWh
